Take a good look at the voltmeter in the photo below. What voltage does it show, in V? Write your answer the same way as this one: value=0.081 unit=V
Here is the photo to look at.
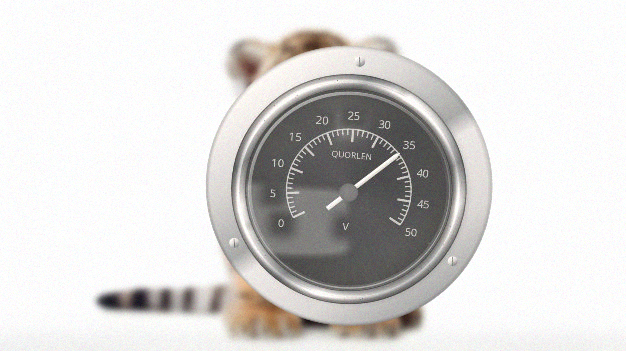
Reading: value=35 unit=V
